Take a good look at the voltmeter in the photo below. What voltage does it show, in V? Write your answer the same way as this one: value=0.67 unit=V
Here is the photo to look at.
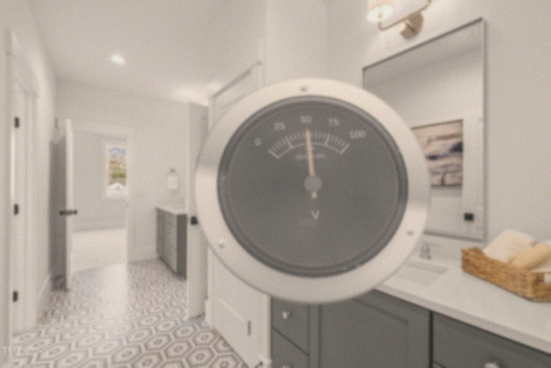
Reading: value=50 unit=V
